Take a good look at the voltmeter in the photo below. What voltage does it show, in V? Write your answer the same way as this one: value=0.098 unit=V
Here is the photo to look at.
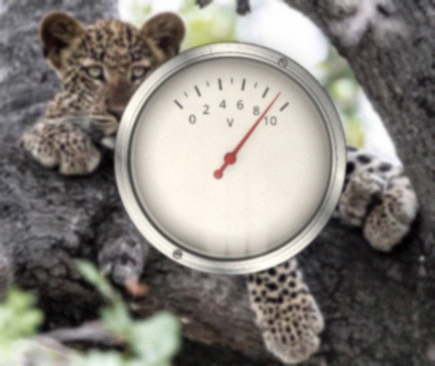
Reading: value=9 unit=V
